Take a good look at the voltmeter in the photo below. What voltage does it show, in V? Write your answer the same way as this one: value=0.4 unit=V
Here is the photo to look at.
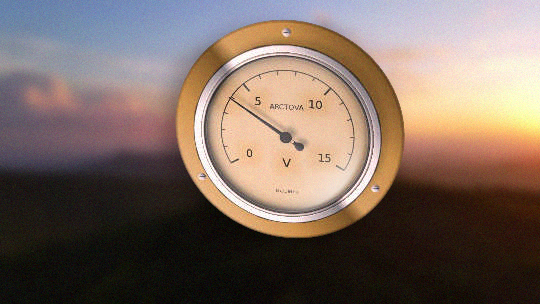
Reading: value=4 unit=V
